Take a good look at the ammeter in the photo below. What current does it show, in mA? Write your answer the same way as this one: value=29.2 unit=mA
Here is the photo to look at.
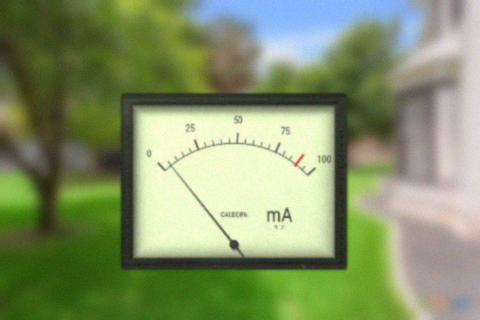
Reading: value=5 unit=mA
